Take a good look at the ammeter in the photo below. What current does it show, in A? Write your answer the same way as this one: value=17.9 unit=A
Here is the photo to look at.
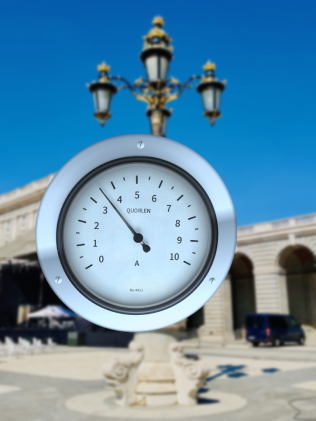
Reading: value=3.5 unit=A
